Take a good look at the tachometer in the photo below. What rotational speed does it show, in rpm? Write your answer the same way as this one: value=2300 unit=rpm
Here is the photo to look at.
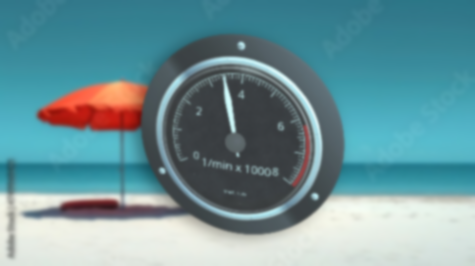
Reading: value=3500 unit=rpm
